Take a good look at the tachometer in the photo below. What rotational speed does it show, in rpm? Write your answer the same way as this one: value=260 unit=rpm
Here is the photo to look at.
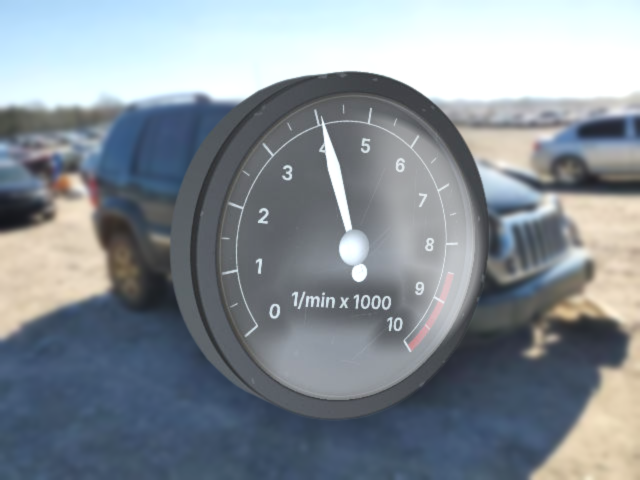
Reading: value=4000 unit=rpm
